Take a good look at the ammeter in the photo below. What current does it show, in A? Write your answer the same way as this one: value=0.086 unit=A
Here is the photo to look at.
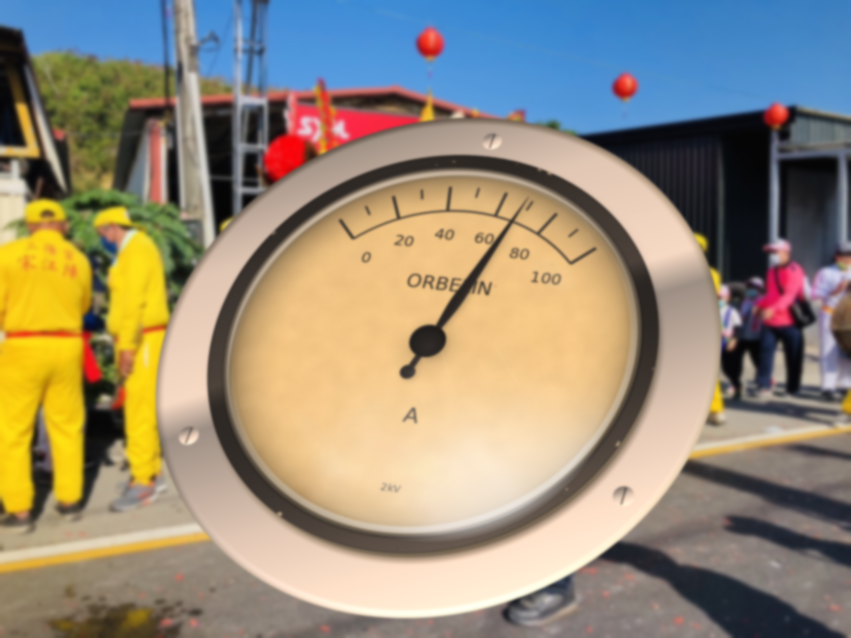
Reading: value=70 unit=A
